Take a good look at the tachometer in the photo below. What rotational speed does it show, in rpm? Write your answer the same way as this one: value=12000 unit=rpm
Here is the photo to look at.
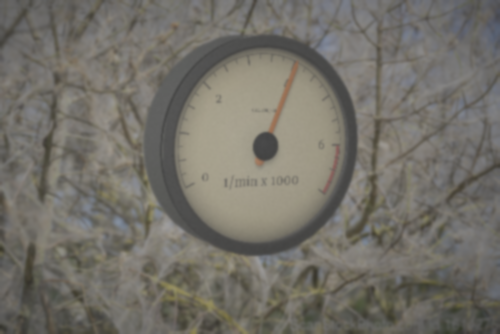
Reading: value=4000 unit=rpm
